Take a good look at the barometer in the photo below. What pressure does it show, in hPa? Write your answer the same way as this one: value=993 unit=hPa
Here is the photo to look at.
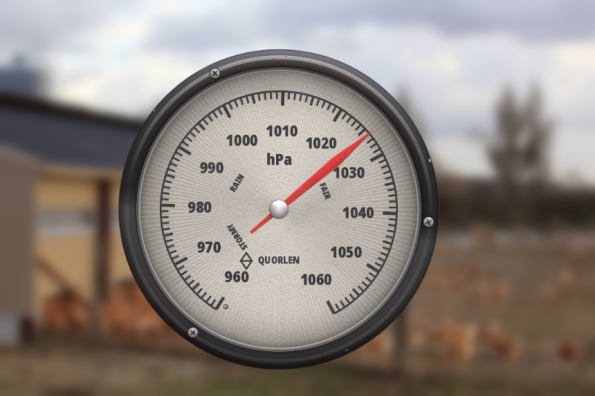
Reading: value=1026 unit=hPa
